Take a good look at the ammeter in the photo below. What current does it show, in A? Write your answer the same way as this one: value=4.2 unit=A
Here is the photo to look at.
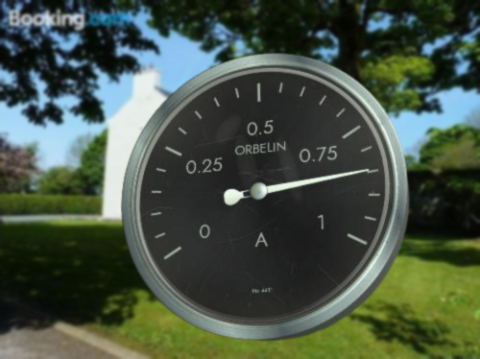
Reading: value=0.85 unit=A
